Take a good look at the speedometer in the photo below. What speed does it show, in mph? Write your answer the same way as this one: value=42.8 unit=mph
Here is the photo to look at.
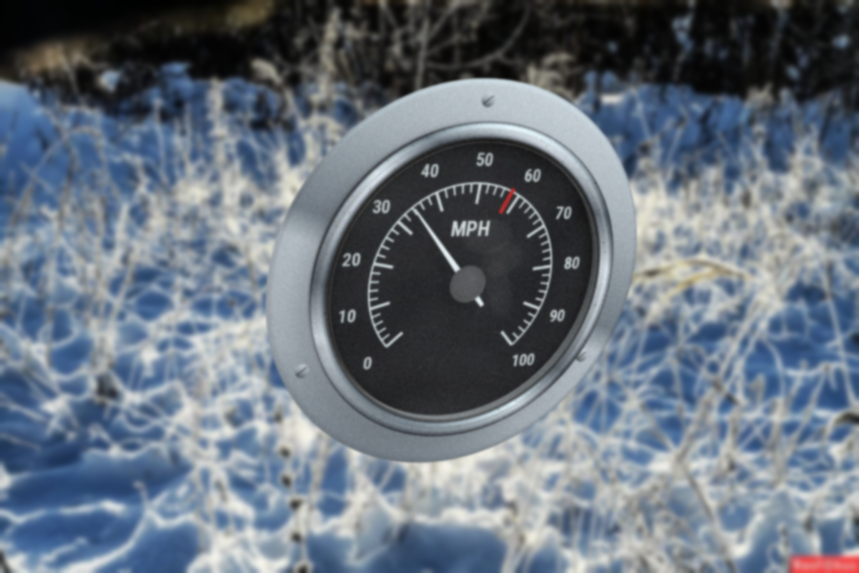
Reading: value=34 unit=mph
